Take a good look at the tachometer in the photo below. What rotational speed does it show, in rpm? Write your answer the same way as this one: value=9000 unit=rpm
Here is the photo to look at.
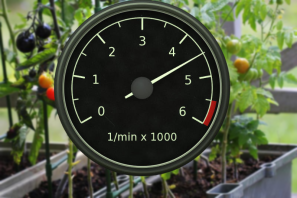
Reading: value=4500 unit=rpm
